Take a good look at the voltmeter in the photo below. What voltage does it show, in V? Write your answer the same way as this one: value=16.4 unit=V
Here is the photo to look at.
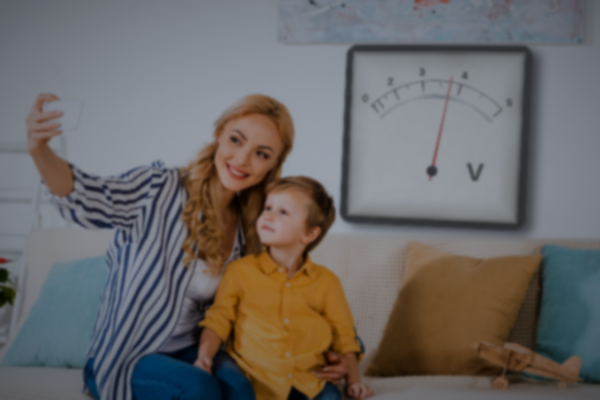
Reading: value=3.75 unit=V
